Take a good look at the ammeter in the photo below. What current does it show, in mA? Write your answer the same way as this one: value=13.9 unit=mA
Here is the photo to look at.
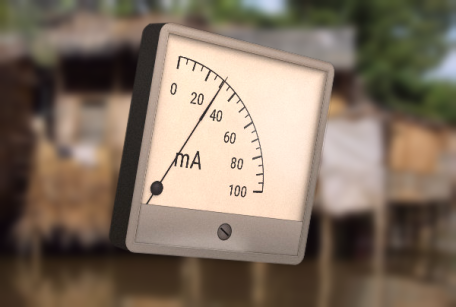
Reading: value=30 unit=mA
